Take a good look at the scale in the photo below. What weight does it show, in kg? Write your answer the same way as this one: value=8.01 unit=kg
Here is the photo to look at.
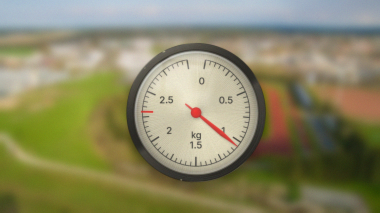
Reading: value=1.05 unit=kg
